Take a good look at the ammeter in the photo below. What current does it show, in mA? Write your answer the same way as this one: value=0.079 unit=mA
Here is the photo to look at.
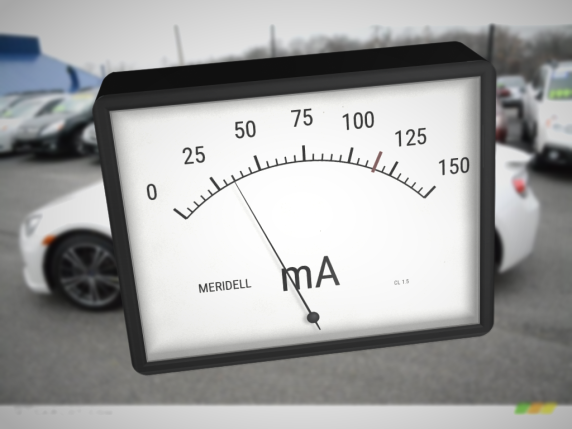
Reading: value=35 unit=mA
